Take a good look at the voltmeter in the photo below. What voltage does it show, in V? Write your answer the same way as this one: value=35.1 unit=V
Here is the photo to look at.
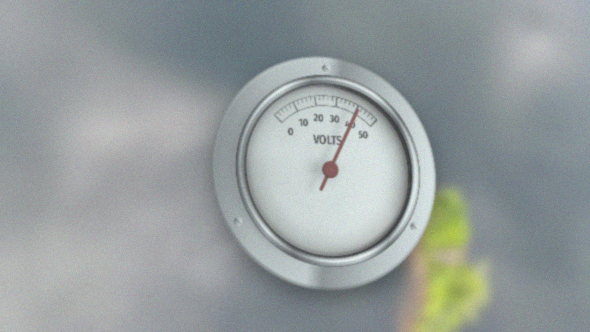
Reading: value=40 unit=V
